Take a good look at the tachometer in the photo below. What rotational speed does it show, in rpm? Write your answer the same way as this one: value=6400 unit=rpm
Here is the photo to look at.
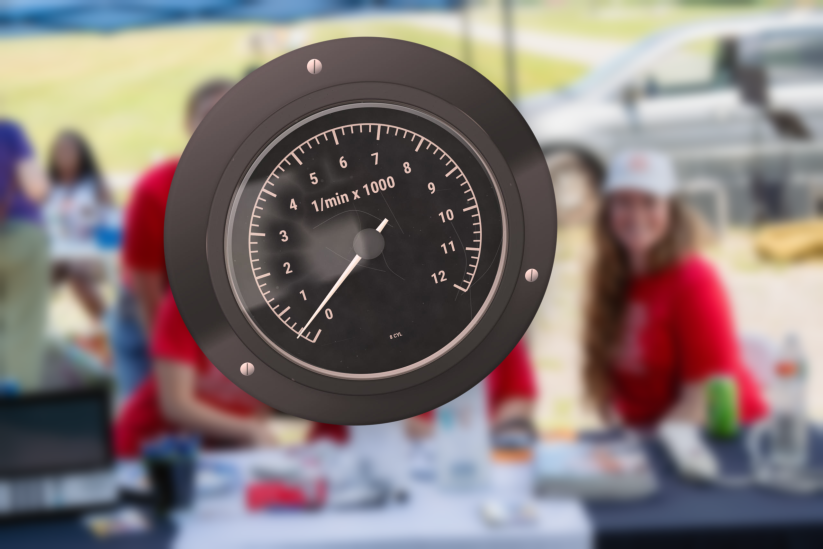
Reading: value=400 unit=rpm
